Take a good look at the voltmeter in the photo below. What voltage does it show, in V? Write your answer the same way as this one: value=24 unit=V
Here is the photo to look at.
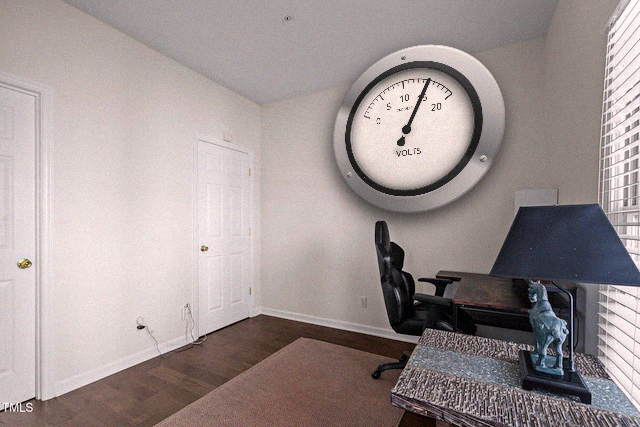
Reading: value=15 unit=V
